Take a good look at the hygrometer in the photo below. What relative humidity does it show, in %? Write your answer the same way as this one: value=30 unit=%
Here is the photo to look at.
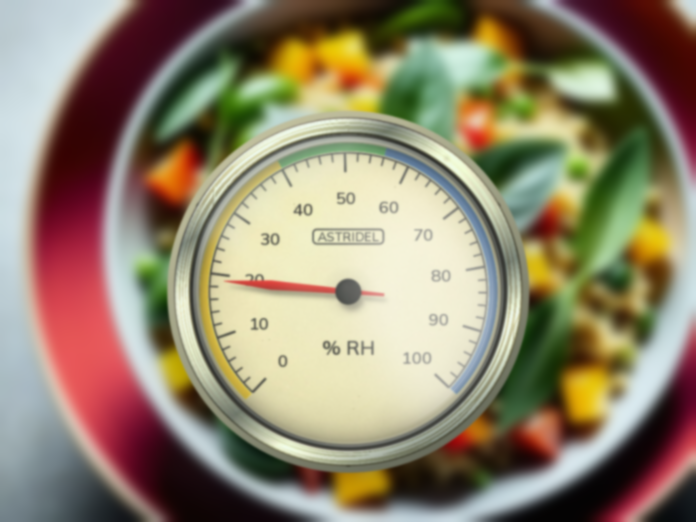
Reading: value=19 unit=%
